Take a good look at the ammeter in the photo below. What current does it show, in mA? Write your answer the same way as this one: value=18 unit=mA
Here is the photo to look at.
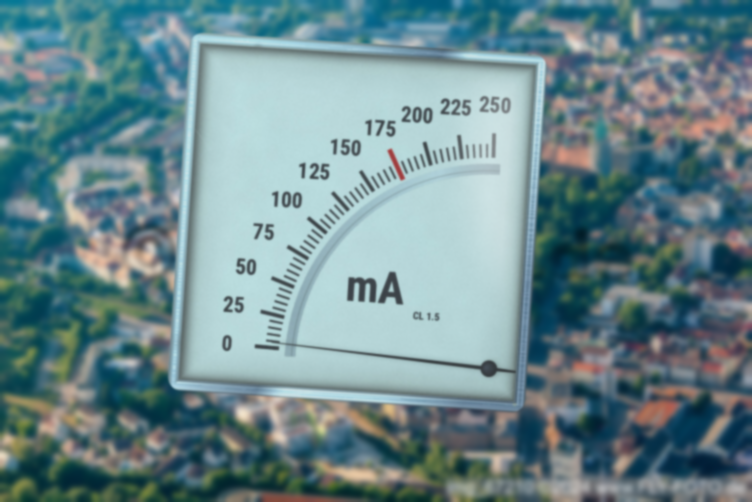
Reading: value=5 unit=mA
